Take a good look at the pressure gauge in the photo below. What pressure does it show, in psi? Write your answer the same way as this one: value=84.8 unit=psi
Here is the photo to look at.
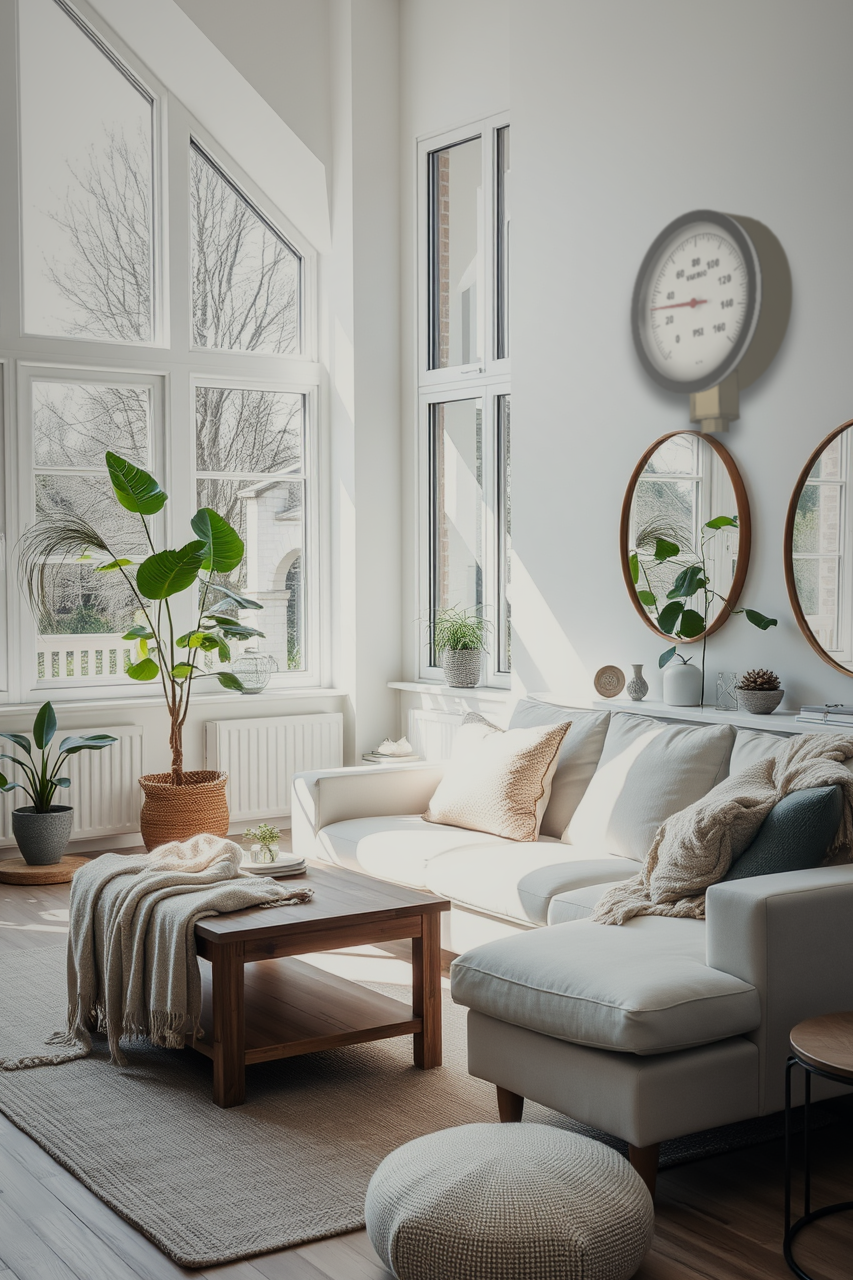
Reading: value=30 unit=psi
